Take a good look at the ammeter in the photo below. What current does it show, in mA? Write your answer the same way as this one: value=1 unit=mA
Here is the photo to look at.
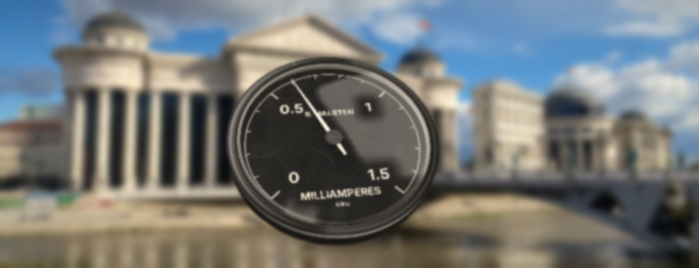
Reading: value=0.6 unit=mA
